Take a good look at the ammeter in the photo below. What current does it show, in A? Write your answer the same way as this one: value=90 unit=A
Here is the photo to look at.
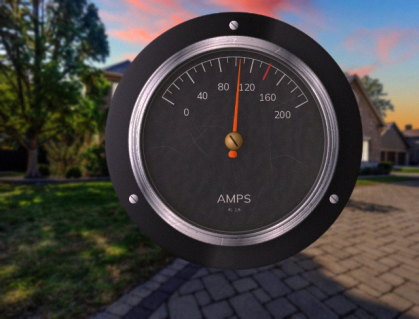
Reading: value=105 unit=A
